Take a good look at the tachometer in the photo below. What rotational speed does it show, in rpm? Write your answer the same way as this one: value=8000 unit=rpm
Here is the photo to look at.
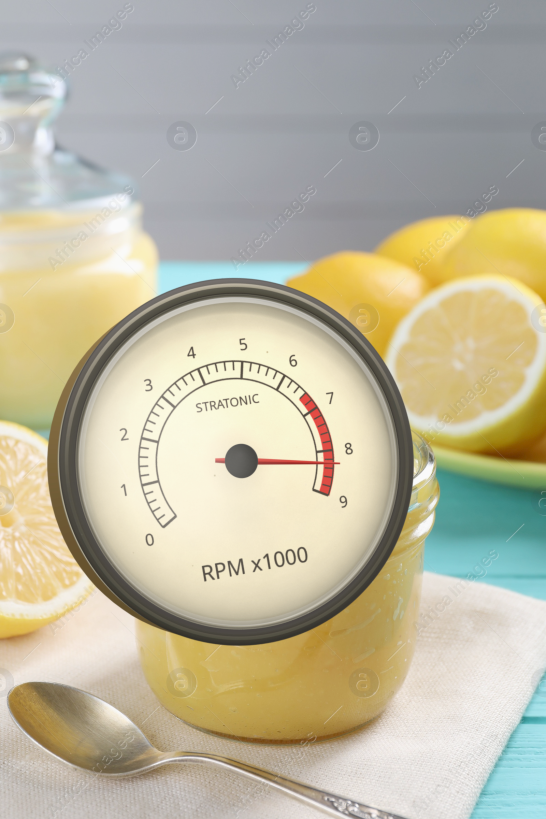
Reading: value=8300 unit=rpm
